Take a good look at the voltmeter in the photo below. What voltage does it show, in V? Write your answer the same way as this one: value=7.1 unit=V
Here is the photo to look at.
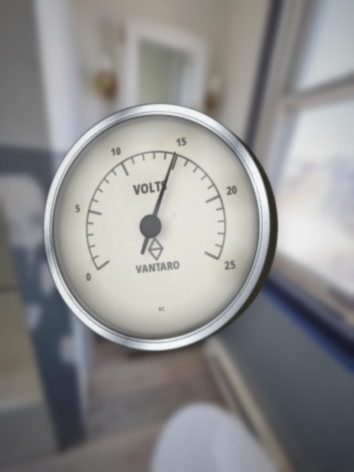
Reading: value=15 unit=V
